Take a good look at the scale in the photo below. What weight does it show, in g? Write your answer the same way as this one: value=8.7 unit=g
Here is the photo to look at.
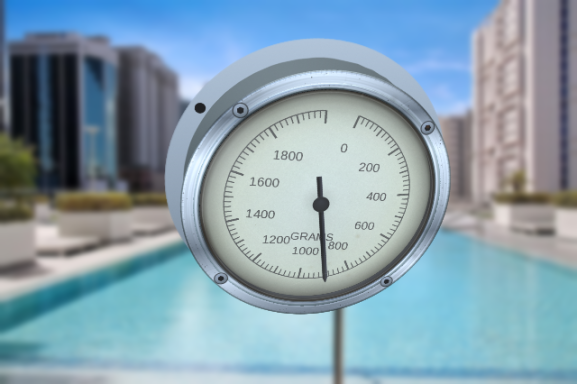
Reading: value=900 unit=g
